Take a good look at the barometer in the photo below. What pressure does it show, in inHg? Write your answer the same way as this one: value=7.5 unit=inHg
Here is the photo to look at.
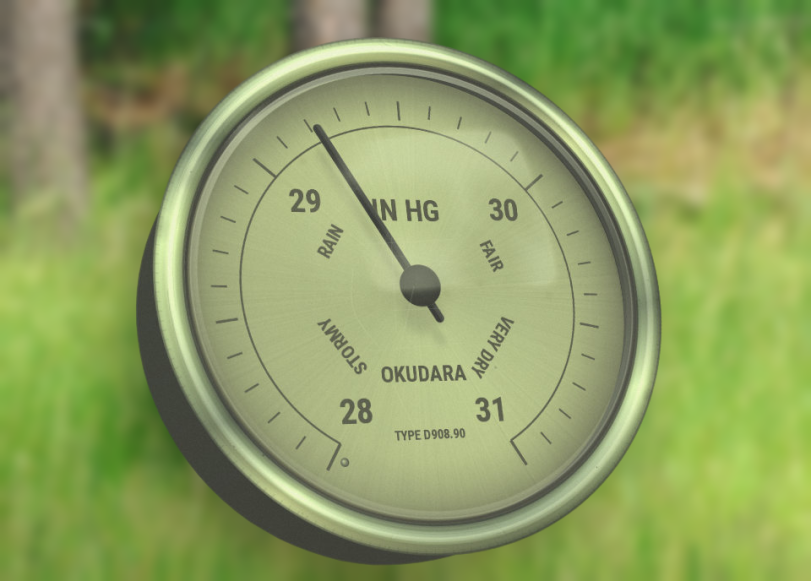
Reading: value=29.2 unit=inHg
